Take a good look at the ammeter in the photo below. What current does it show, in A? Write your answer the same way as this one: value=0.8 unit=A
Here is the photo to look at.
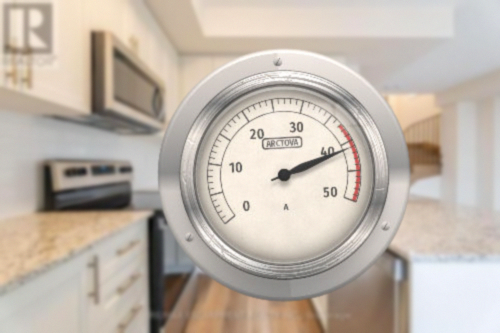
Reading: value=41 unit=A
